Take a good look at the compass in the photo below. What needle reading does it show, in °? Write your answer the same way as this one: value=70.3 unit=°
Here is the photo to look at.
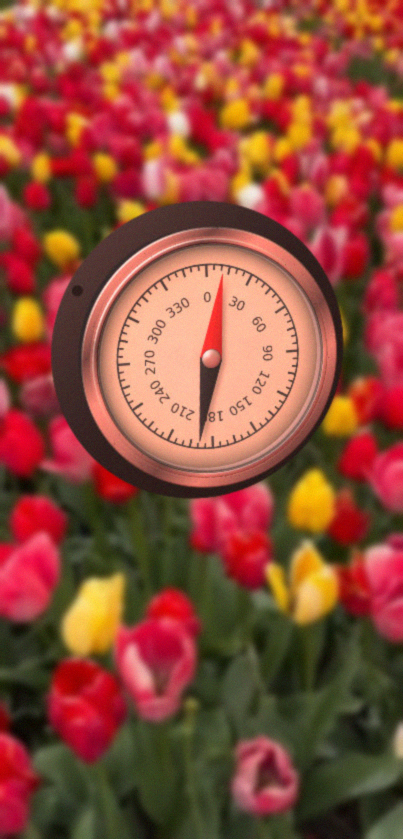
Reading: value=10 unit=°
